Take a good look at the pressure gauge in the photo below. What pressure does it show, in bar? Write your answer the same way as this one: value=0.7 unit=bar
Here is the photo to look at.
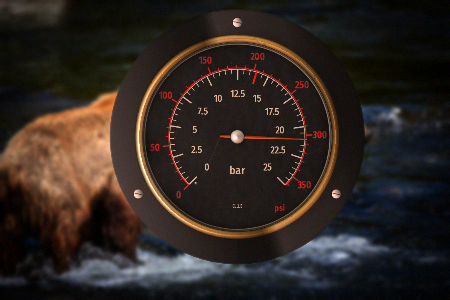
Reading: value=21 unit=bar
